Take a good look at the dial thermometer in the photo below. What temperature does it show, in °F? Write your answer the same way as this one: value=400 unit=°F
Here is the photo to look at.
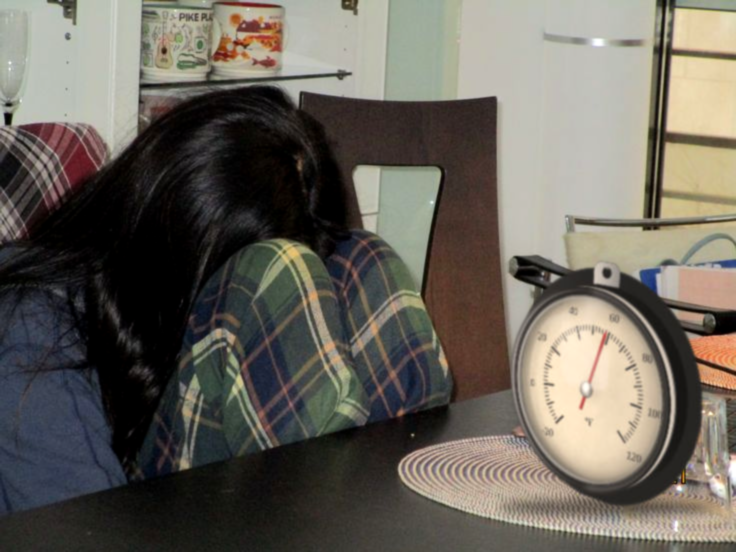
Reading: value=60 unit=°F
